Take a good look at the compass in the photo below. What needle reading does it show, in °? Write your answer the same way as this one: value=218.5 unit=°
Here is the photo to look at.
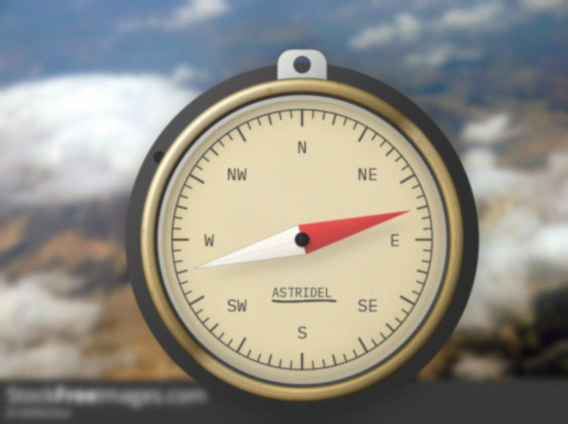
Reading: value=75 unit=°
